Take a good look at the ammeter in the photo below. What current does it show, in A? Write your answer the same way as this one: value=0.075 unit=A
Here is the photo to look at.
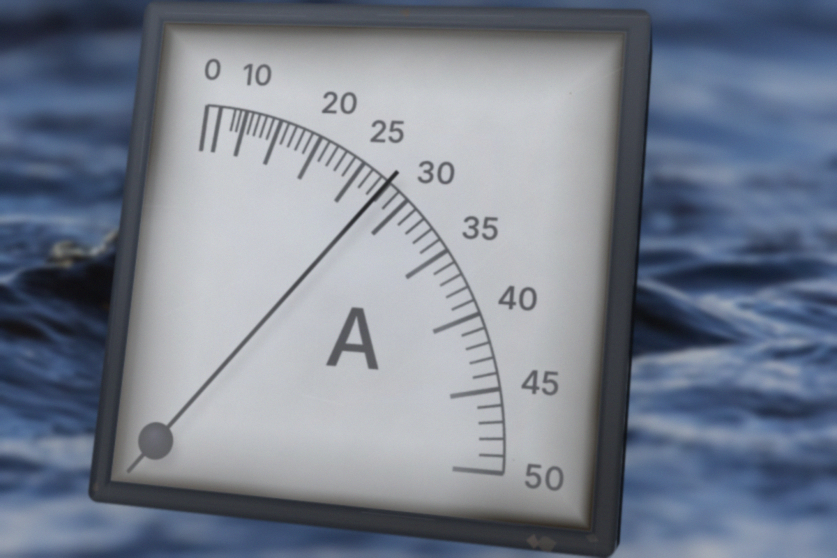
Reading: value=28 unit=A
